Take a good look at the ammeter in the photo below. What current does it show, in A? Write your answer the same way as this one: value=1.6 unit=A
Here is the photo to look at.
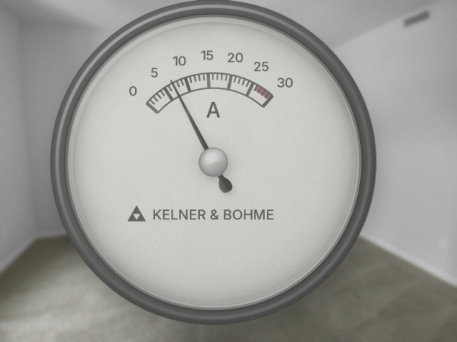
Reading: value=7 unit=A
